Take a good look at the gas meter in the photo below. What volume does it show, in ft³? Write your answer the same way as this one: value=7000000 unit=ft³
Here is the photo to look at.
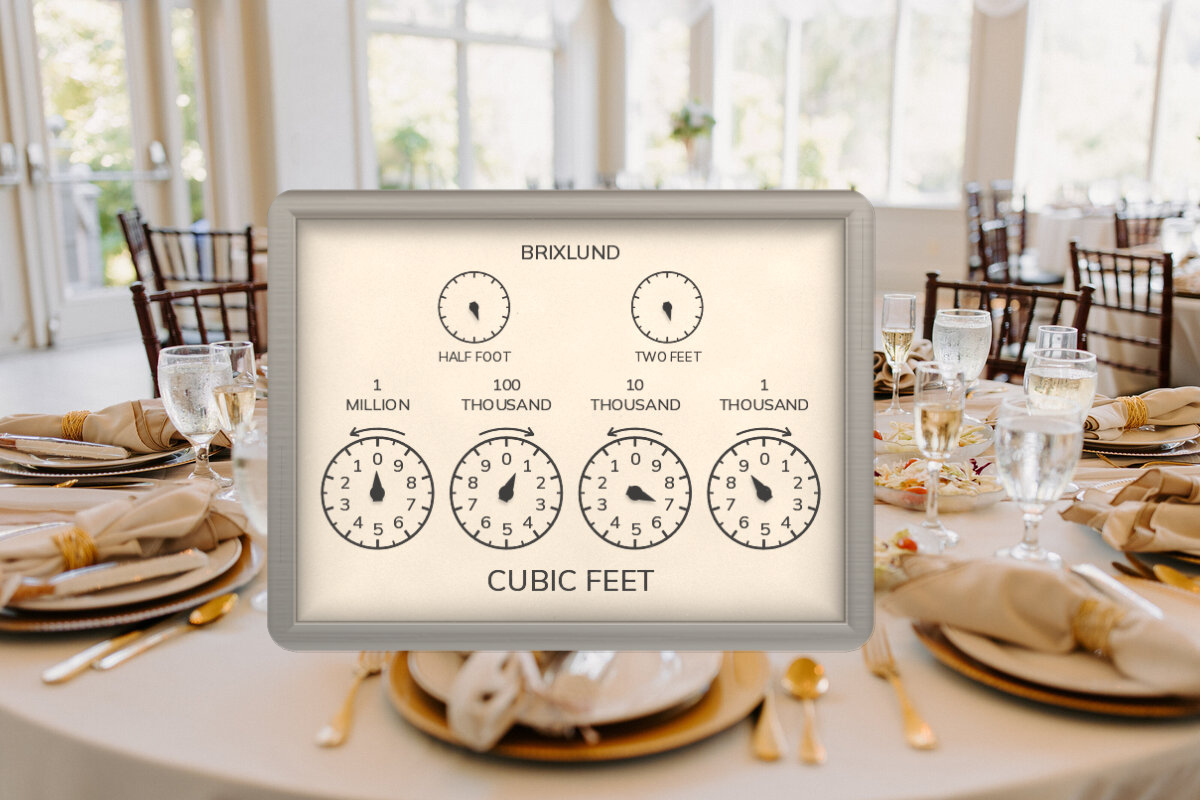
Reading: value=6900 unit=ft³
